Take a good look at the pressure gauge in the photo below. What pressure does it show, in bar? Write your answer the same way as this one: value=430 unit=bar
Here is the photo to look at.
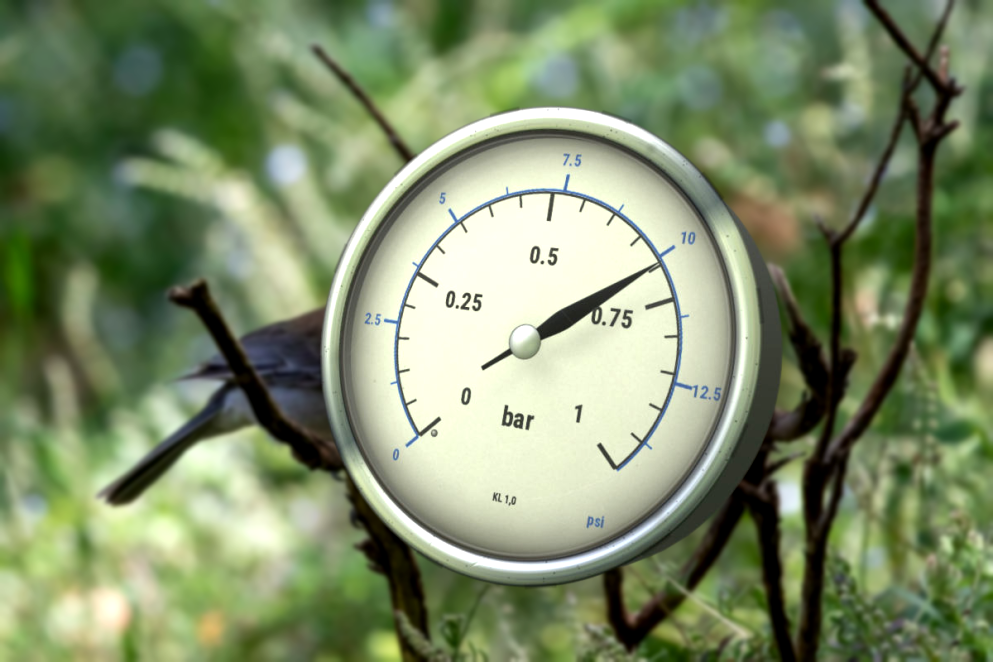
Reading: value=0.7 unit=bar
